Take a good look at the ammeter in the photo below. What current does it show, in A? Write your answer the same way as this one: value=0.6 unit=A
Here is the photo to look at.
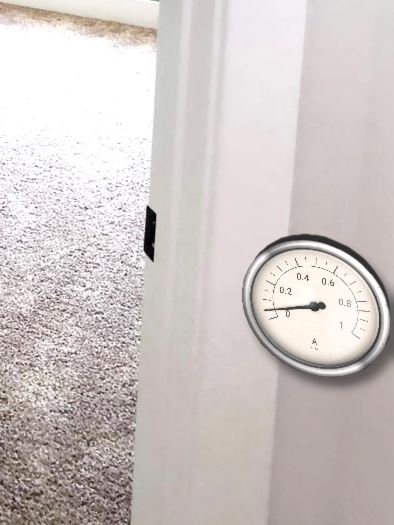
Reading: value=0.05 unit=A
